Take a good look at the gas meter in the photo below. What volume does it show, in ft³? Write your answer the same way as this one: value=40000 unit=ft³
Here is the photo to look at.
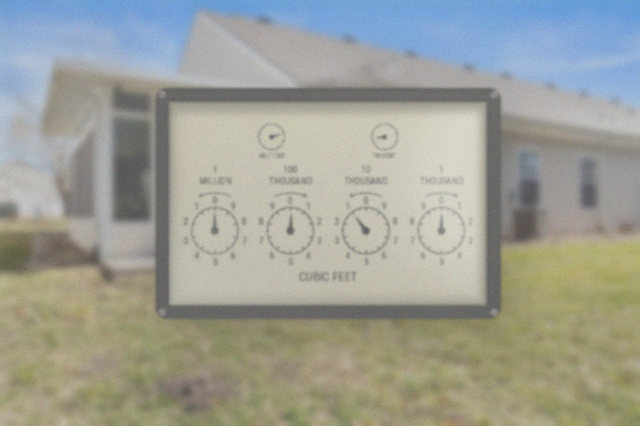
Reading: value=1000 unit=ft³
